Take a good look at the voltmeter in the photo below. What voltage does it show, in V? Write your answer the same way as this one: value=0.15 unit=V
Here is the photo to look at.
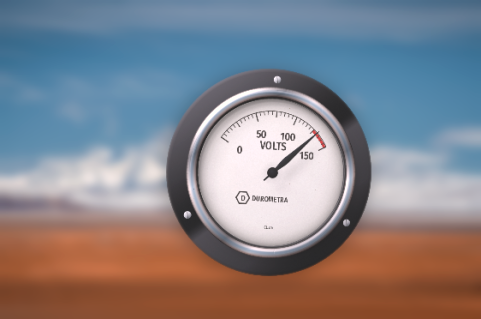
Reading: value=130 unit=V
